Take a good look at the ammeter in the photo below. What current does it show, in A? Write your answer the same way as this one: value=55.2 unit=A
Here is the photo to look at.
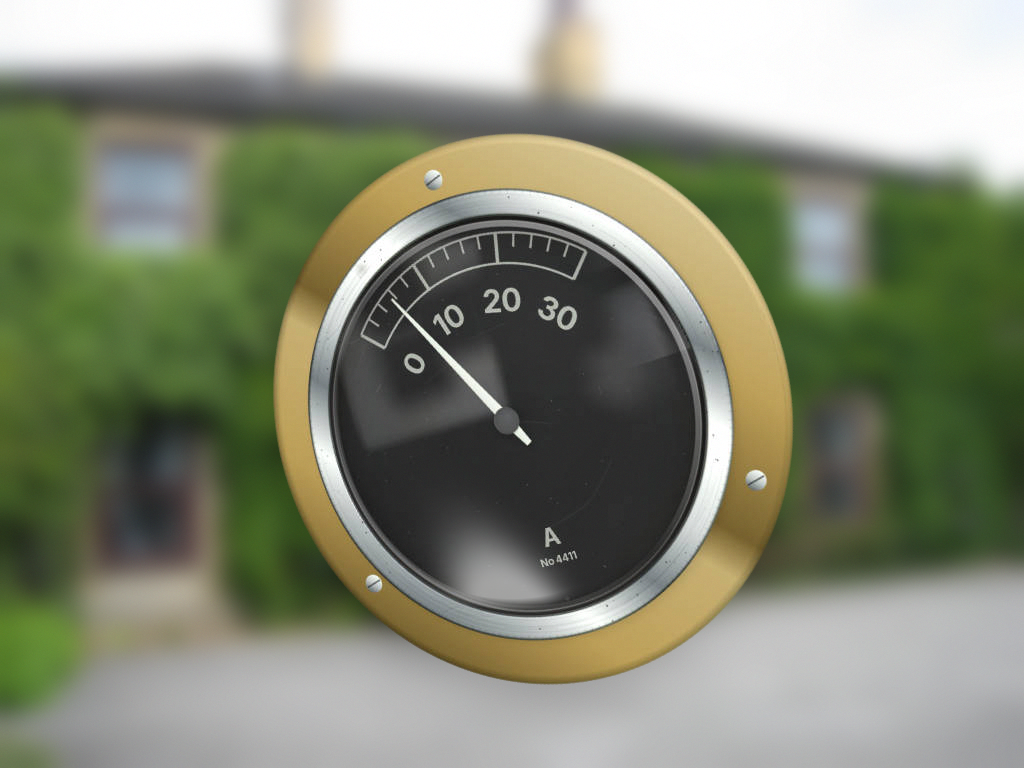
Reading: value=6 unit=A
